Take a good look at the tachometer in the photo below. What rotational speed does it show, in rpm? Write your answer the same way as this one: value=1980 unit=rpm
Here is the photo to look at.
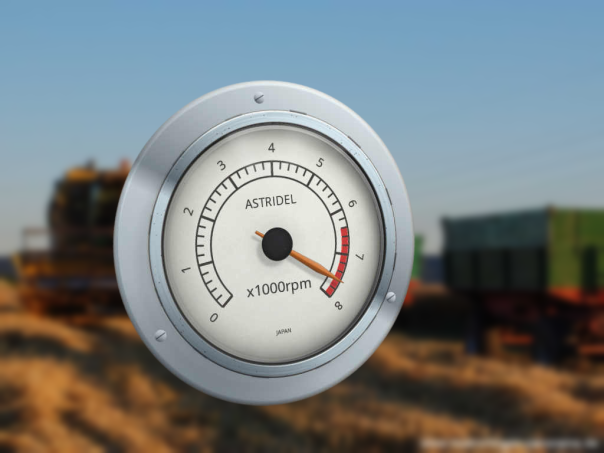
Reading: value=7600 unit=rpm
